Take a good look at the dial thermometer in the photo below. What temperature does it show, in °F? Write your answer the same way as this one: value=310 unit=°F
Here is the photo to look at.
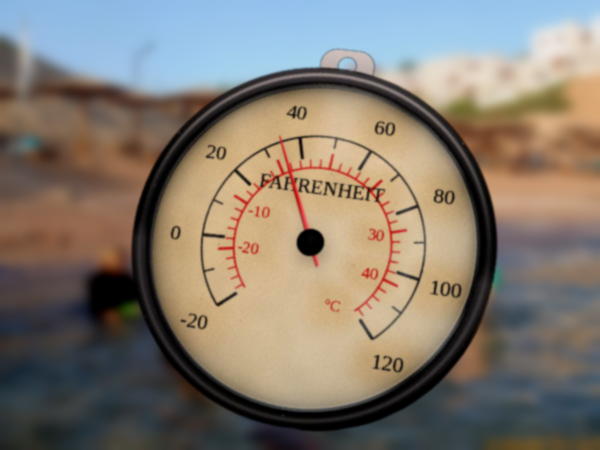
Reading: value=35 unit=°F
